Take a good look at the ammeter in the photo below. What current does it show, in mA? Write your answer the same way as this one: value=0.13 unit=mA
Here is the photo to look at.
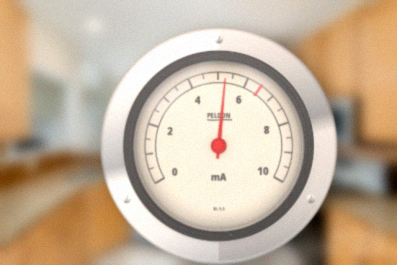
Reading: value=5.25 unit=mA
